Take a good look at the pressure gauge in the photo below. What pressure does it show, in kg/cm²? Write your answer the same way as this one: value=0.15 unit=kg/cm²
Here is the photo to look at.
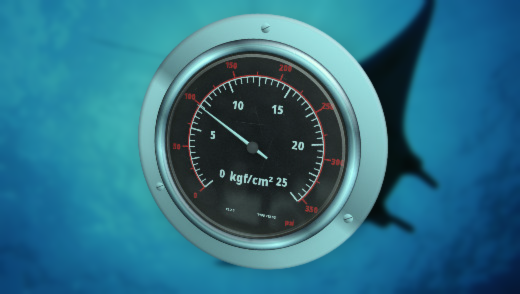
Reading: value=7 unit=kg/cm²
